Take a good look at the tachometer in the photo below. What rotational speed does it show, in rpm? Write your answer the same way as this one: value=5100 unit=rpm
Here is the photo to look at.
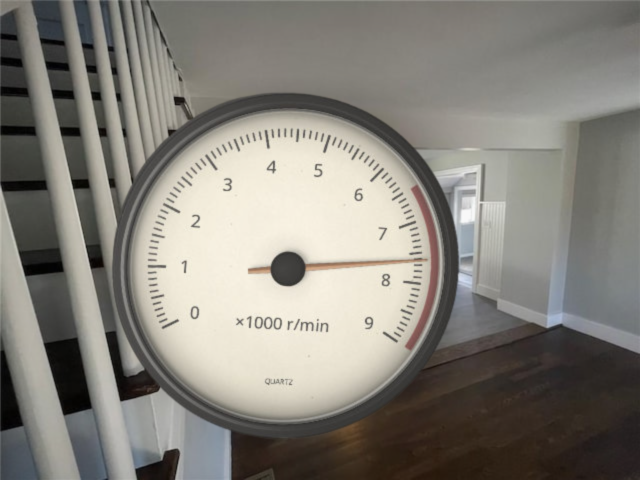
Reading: value=7600 unit=rpm
